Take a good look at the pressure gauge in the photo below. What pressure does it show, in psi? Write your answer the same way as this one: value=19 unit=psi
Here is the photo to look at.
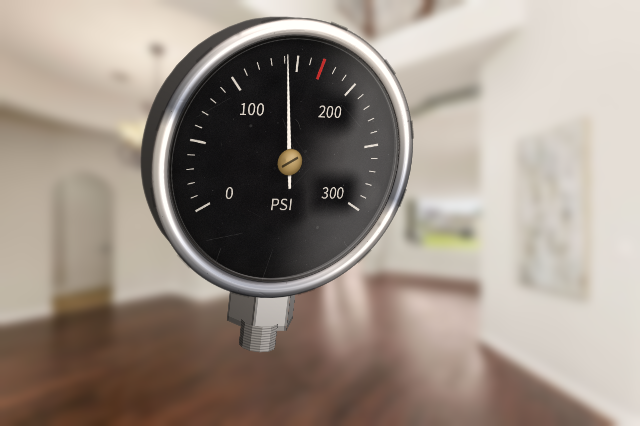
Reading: value=140 unit=psi
